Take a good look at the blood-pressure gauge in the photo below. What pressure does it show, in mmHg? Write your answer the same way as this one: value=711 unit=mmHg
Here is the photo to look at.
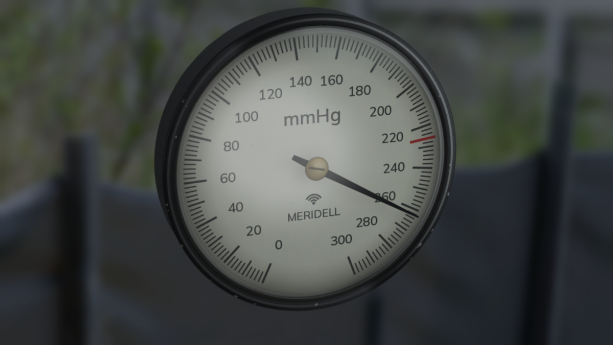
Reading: value=262 unit=mmHg
